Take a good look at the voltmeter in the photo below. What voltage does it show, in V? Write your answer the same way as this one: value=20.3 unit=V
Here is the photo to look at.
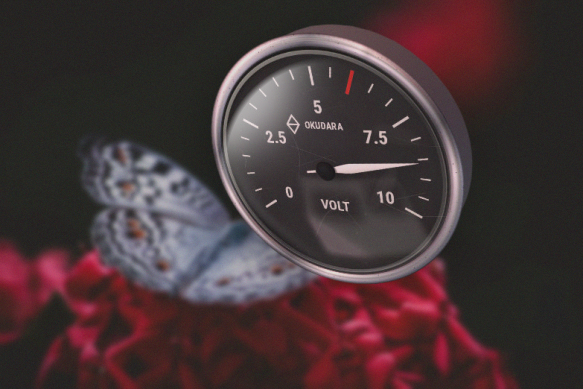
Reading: value=8.5 unit=V
